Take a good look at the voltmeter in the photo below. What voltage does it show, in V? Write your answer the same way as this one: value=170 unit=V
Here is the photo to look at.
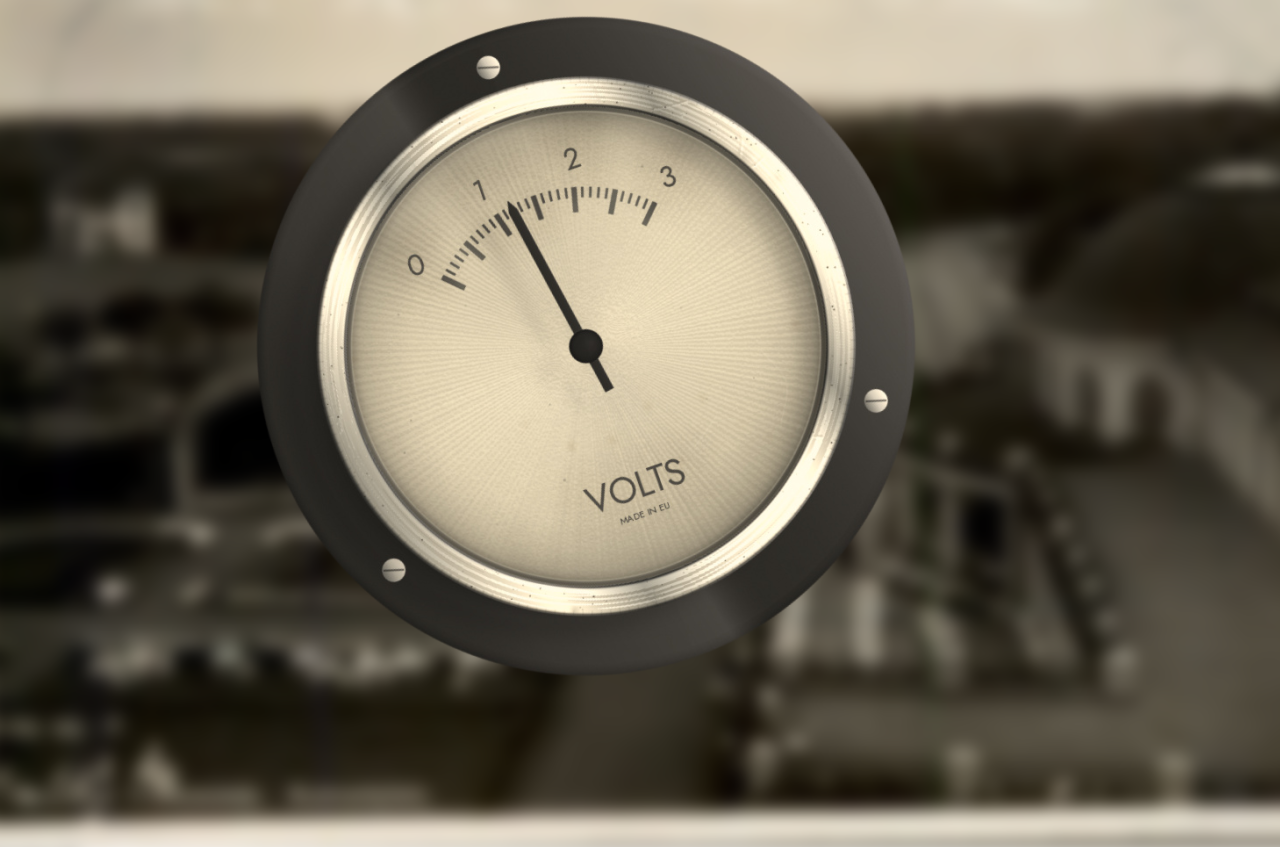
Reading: value=1.2 unit=V
